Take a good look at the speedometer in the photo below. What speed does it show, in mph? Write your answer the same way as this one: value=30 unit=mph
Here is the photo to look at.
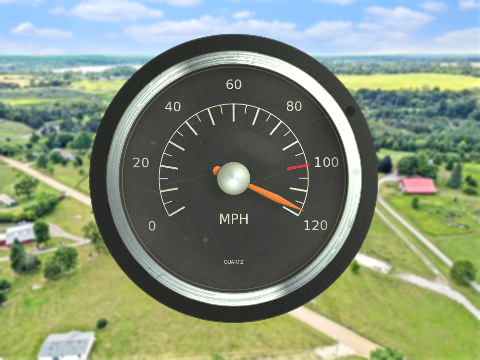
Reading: value=117.5 unit=mph
